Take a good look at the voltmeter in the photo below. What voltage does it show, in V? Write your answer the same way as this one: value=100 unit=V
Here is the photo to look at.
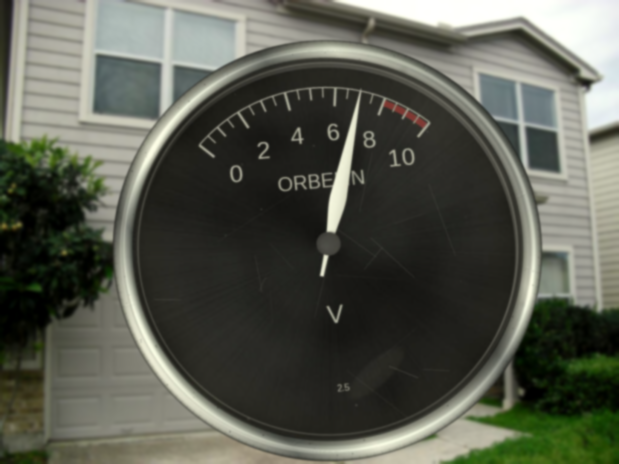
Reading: value=7 unit=V
